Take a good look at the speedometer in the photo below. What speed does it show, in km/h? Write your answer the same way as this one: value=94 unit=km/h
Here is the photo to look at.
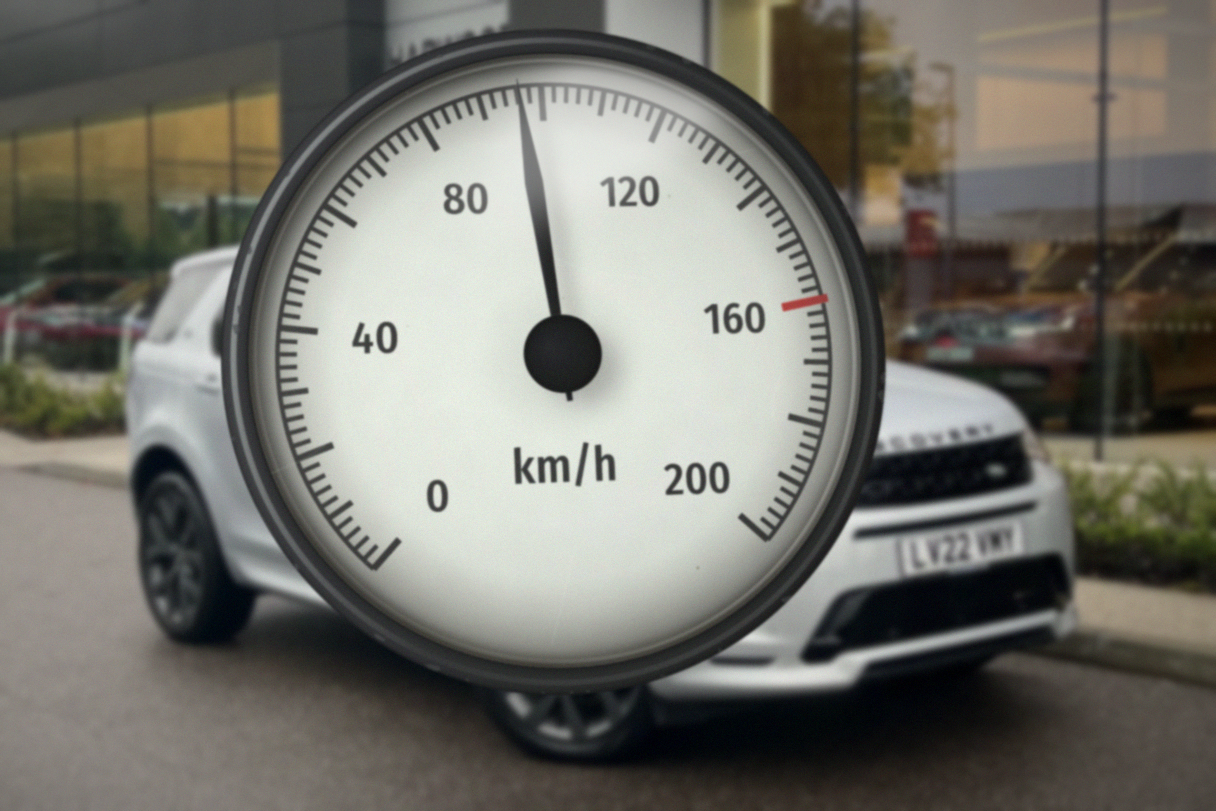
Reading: value=96 unit=km/h
